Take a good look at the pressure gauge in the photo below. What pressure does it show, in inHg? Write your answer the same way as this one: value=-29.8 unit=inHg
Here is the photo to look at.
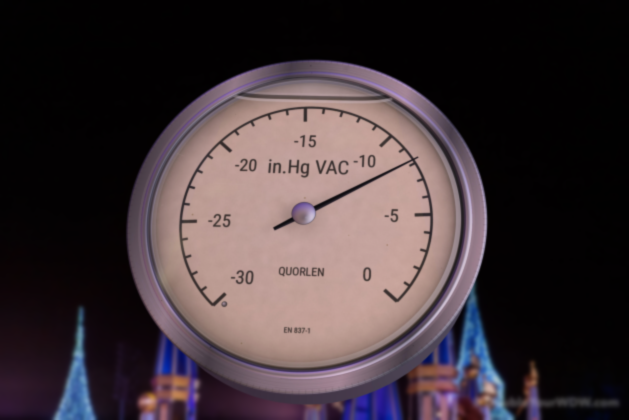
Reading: value=-8 unit=inHg
